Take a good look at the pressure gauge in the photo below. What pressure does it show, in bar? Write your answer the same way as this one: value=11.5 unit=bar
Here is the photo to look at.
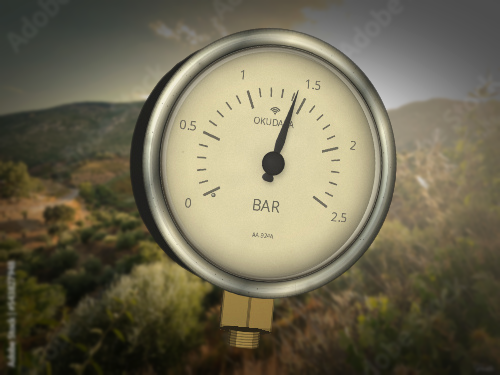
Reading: value=1.4 unit=bar
